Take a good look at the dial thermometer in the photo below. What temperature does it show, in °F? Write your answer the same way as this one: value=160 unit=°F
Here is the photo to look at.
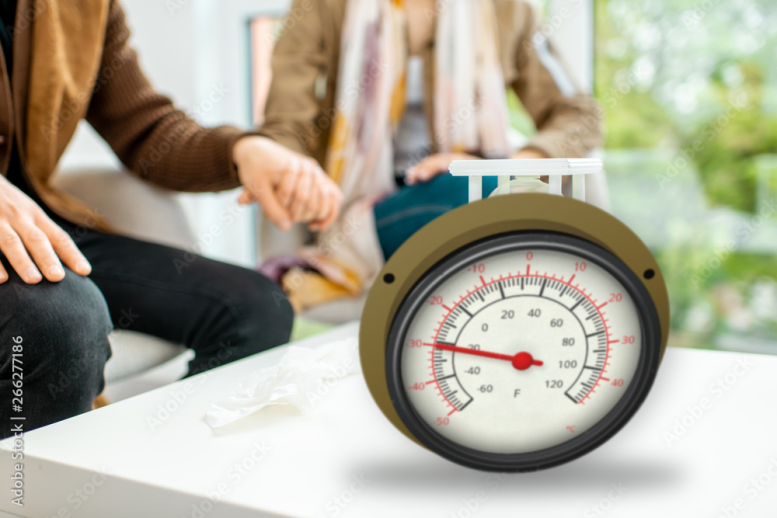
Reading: value=-20 unit=°F
